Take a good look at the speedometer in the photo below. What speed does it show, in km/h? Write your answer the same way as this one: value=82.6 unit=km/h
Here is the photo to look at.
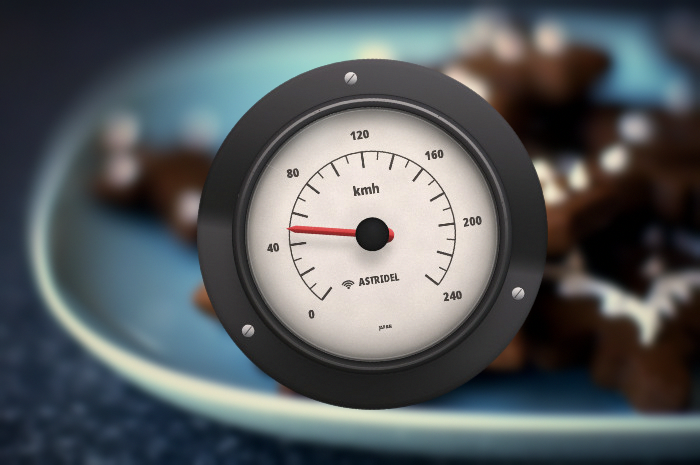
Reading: value=50 unit=km/h
